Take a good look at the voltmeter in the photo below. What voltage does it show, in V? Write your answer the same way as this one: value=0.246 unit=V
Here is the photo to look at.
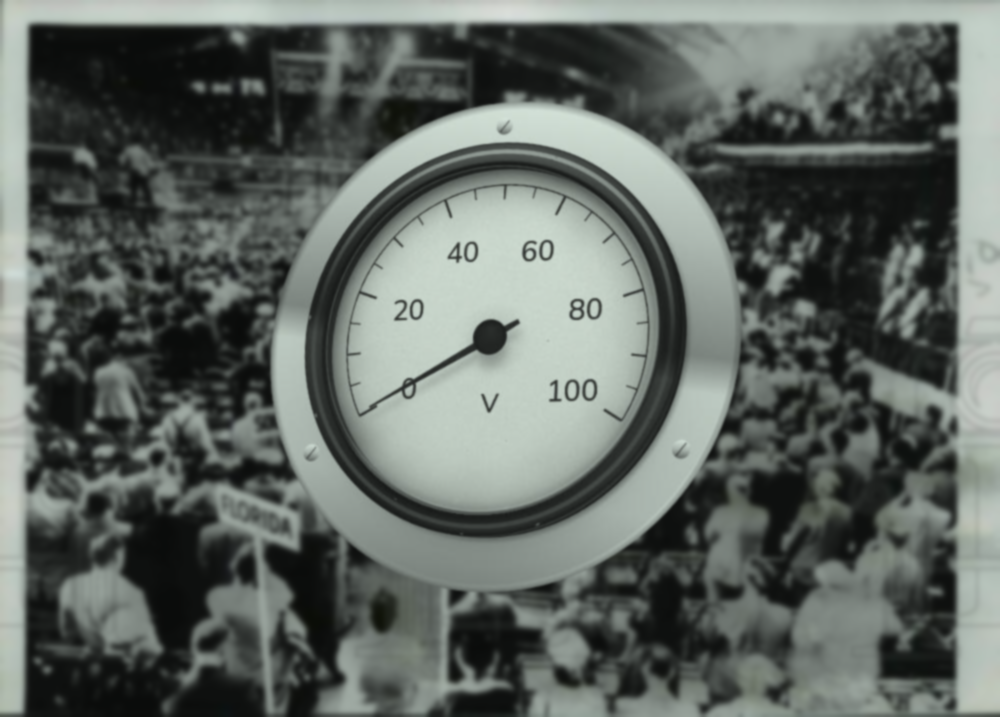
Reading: value=0 unit=V
